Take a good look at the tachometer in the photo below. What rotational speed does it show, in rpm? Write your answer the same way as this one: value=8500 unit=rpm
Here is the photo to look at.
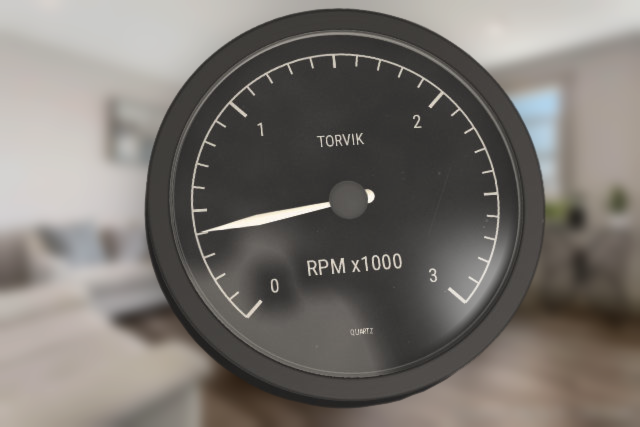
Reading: value=400 unit=rpm
